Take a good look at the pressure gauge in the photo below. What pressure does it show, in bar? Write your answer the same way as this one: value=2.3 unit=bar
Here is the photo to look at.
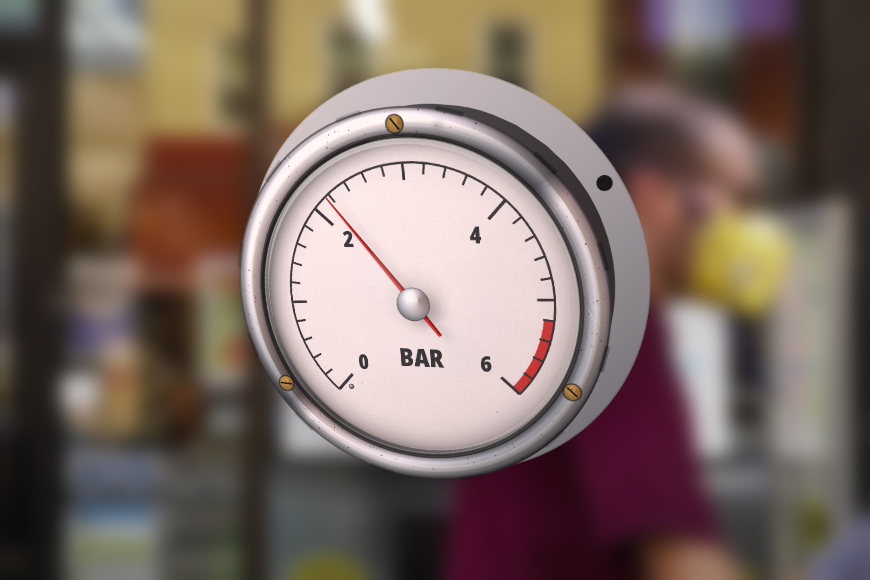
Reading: value=2.2 unit=bar
